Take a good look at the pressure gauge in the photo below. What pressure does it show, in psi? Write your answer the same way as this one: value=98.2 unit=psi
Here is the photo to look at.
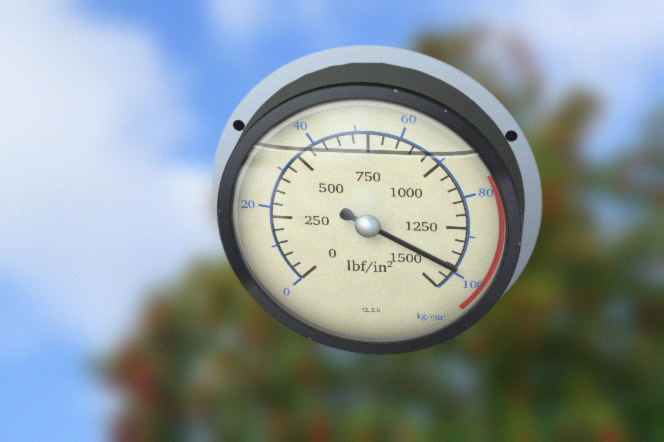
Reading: value=1400 unit=psi
